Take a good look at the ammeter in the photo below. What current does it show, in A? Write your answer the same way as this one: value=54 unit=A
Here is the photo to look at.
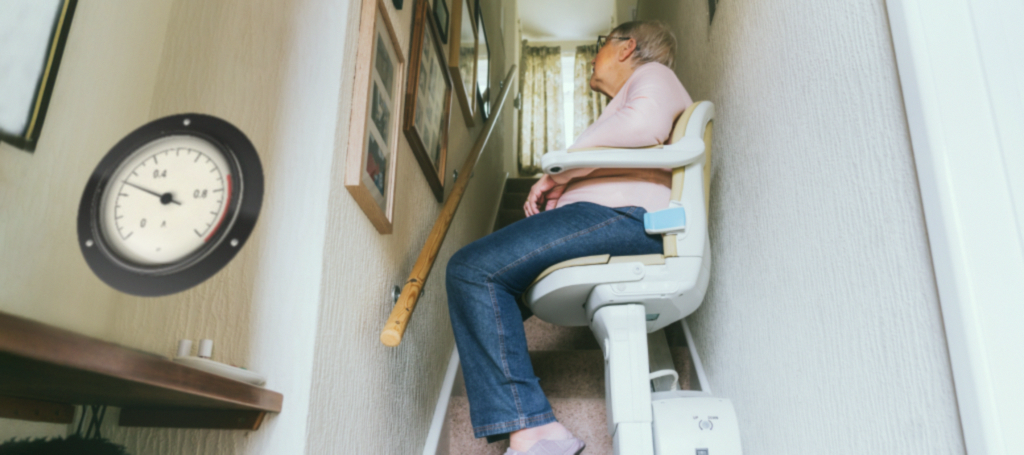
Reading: value=0.25 unit=A
